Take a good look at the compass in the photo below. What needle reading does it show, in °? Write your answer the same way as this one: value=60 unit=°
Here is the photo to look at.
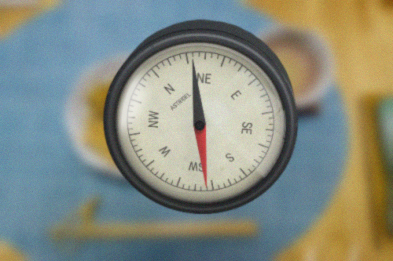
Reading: value=215 unit=°
